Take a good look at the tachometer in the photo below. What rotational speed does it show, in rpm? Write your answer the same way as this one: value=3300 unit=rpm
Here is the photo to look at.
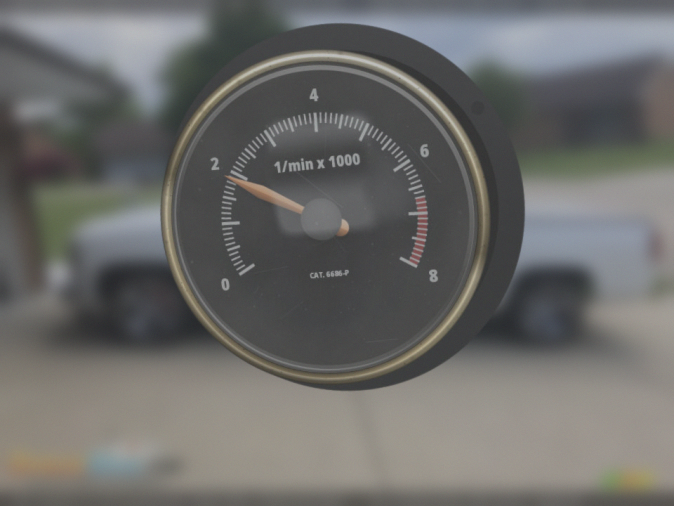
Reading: value=1900 unit=rpm
